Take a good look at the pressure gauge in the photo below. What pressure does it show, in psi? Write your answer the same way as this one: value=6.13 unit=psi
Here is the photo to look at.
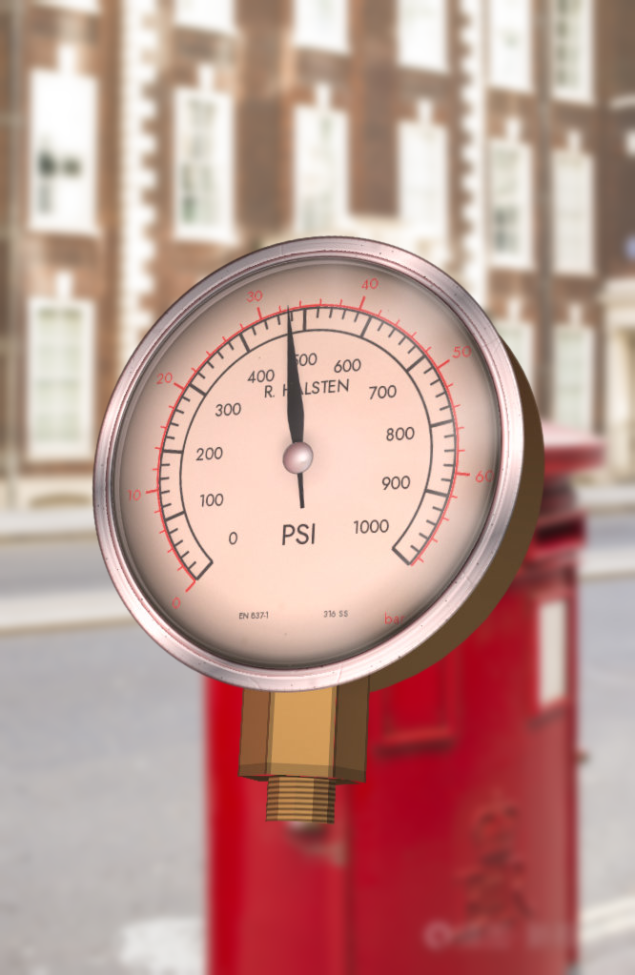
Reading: value=480 unit=psi
